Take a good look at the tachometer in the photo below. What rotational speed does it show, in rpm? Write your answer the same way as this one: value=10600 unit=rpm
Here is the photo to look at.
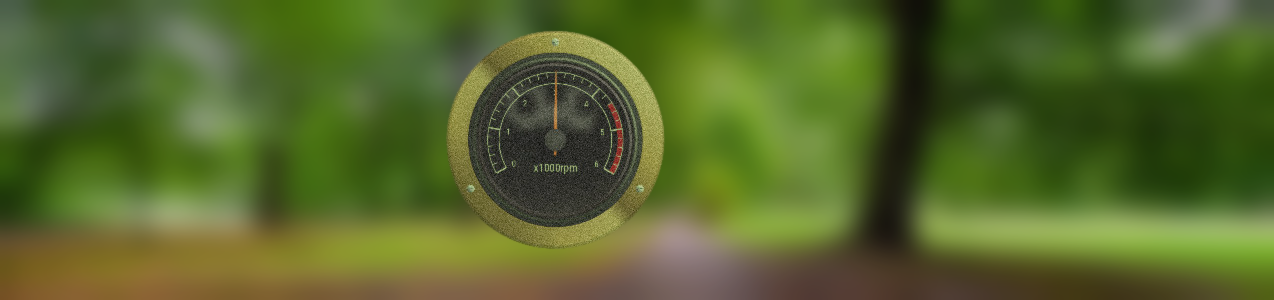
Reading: value=3000 unit=rpm
